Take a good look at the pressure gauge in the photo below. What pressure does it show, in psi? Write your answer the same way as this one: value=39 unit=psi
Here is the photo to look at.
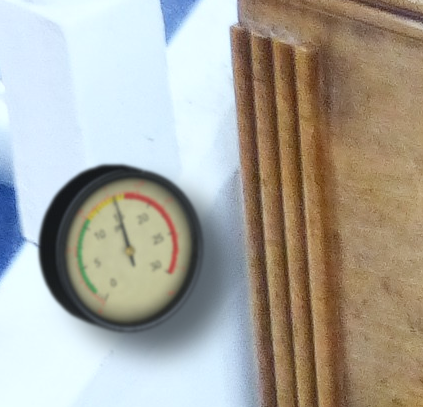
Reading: value=15 unit=psi
